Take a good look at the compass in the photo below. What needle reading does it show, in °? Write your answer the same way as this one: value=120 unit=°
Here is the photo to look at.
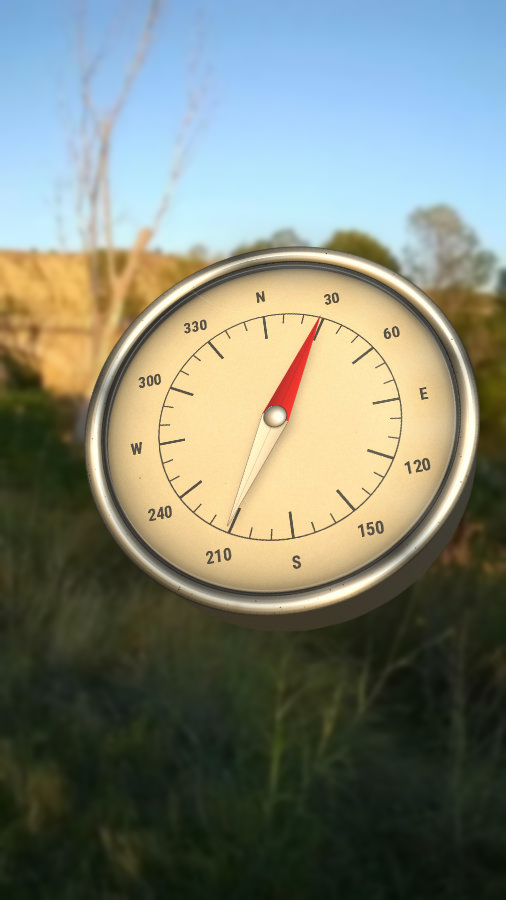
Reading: value=30 unit=°
